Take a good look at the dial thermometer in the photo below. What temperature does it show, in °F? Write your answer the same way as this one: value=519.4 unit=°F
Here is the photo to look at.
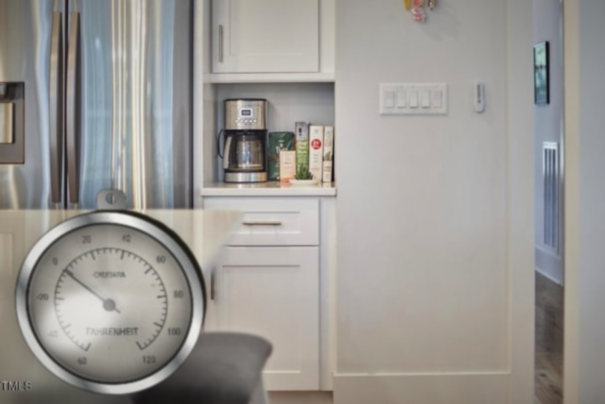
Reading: value=0 unit=°F
